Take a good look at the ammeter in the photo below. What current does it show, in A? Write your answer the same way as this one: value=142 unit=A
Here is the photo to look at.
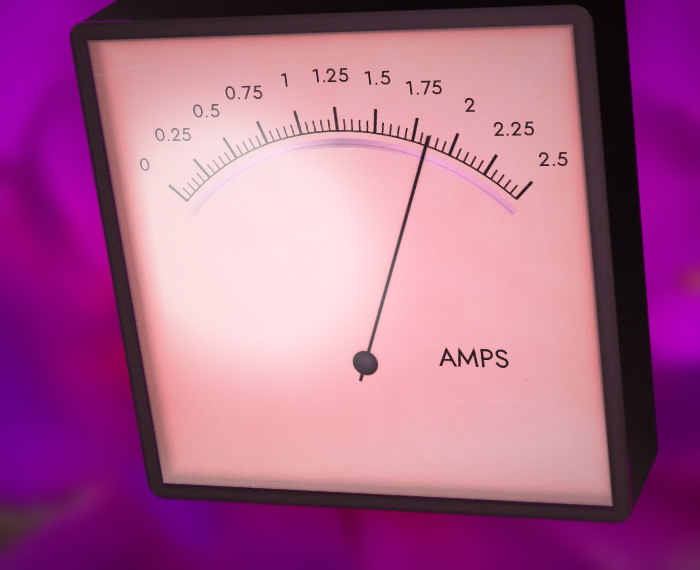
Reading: value=1.85 unit=A
